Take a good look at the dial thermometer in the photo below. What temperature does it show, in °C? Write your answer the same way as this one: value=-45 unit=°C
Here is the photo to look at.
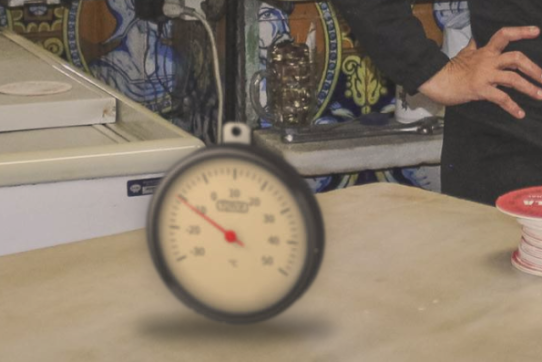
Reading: value=-10 unit=°C
